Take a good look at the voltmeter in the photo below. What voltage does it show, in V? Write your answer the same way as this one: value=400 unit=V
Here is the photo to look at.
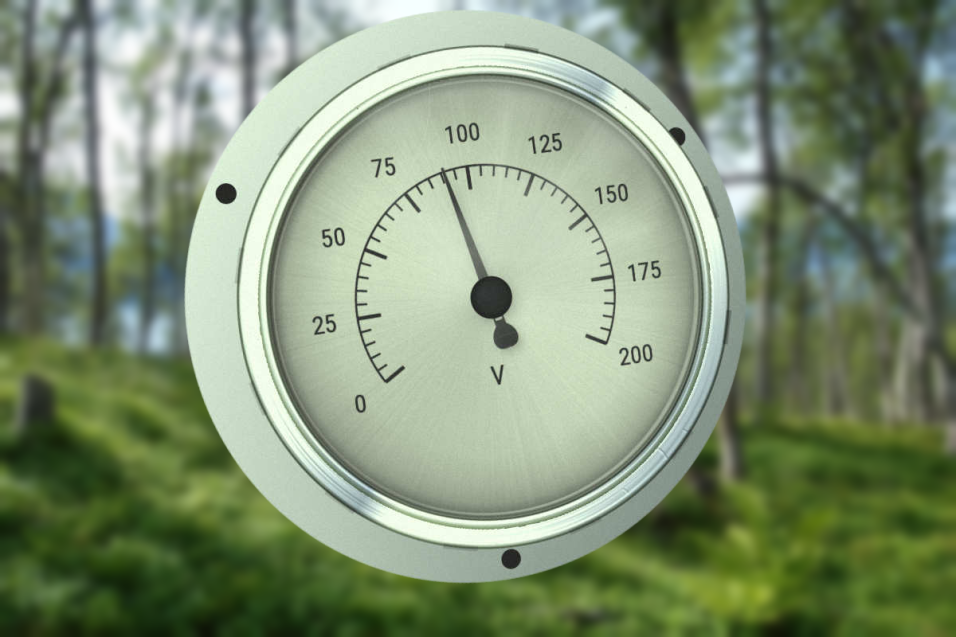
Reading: value=90 unit=V
